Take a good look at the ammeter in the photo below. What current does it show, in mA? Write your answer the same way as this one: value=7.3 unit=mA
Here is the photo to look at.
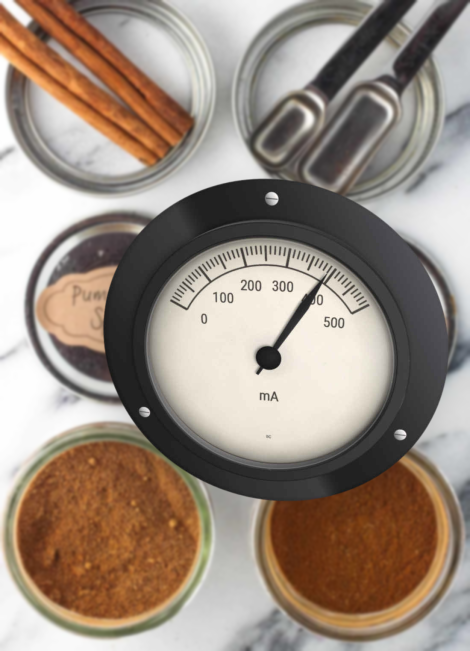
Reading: value=390 unit=mA
